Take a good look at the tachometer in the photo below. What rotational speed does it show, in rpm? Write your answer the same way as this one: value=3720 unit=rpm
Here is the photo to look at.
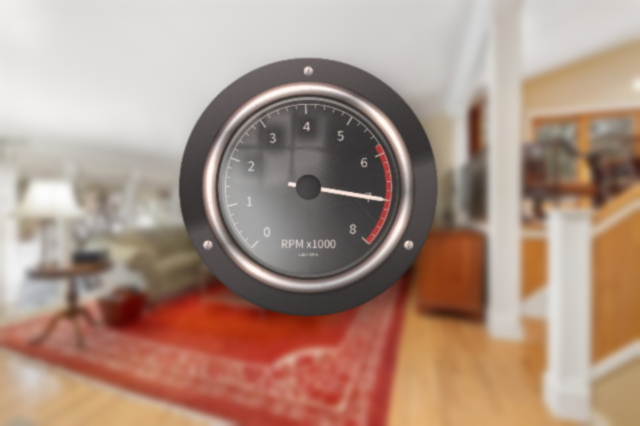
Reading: value=7000 unit=rpm
